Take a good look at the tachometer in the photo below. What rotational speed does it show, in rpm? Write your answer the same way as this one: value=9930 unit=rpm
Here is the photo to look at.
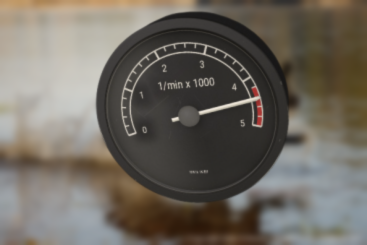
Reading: value=4400 unit=rpm
